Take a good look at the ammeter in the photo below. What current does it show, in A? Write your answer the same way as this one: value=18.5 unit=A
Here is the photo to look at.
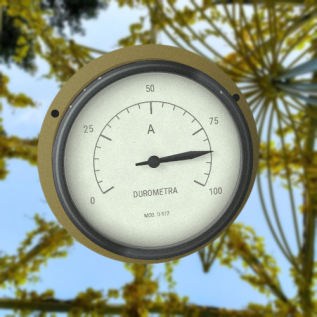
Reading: value=85 unit=A
